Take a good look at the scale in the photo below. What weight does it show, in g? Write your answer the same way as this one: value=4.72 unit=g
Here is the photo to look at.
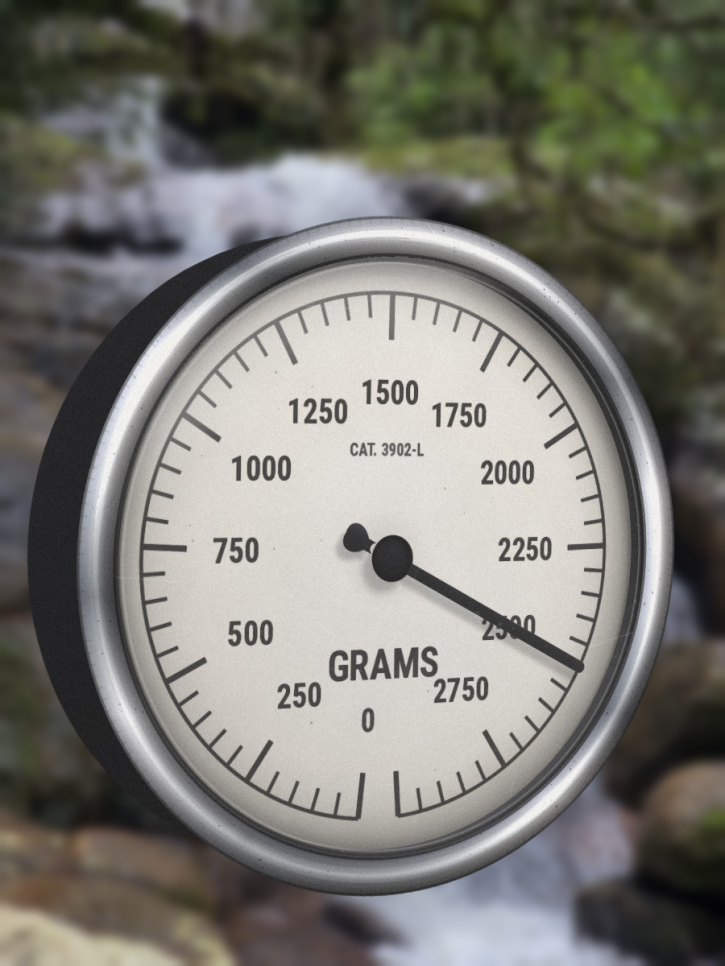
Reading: value=2500 unit=g
